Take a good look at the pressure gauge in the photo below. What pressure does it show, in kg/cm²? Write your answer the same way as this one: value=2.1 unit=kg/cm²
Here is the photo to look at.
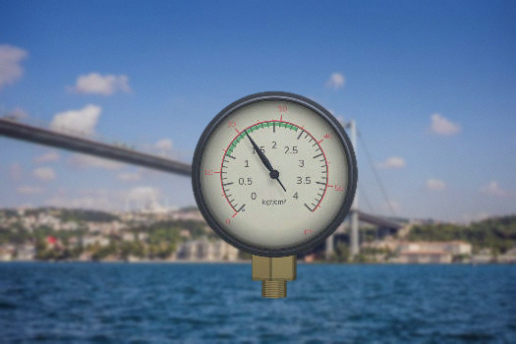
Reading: value=1.5 unit=kg/cm²
